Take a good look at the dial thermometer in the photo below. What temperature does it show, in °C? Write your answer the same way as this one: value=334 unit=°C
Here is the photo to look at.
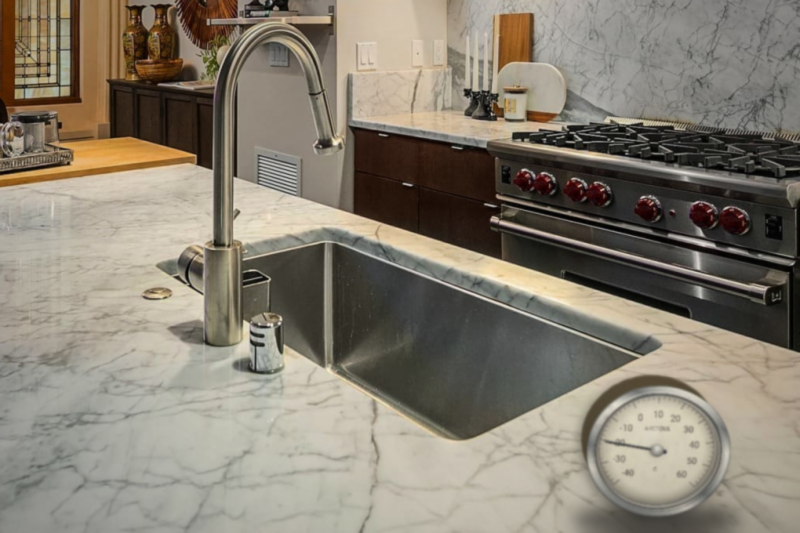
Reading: value=-20 unit=°C
